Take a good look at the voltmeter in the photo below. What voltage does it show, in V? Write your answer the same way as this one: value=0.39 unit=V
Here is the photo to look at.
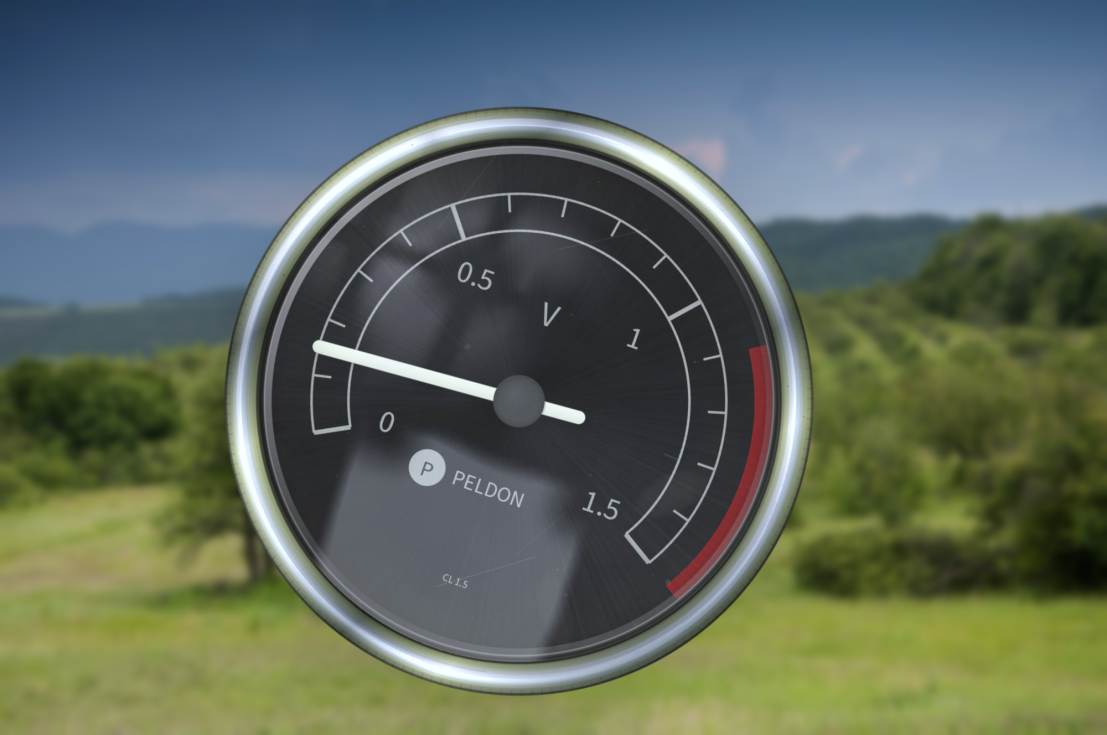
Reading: value=0.15 unit=V
